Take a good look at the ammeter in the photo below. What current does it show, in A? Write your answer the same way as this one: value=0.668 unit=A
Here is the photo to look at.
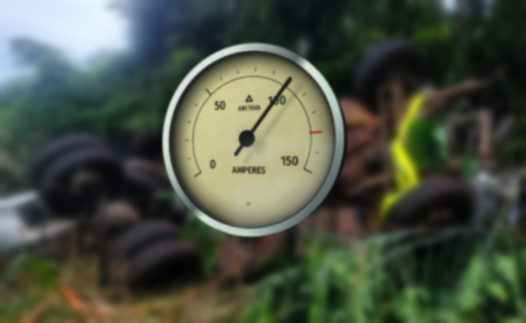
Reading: value=100 unit=A
